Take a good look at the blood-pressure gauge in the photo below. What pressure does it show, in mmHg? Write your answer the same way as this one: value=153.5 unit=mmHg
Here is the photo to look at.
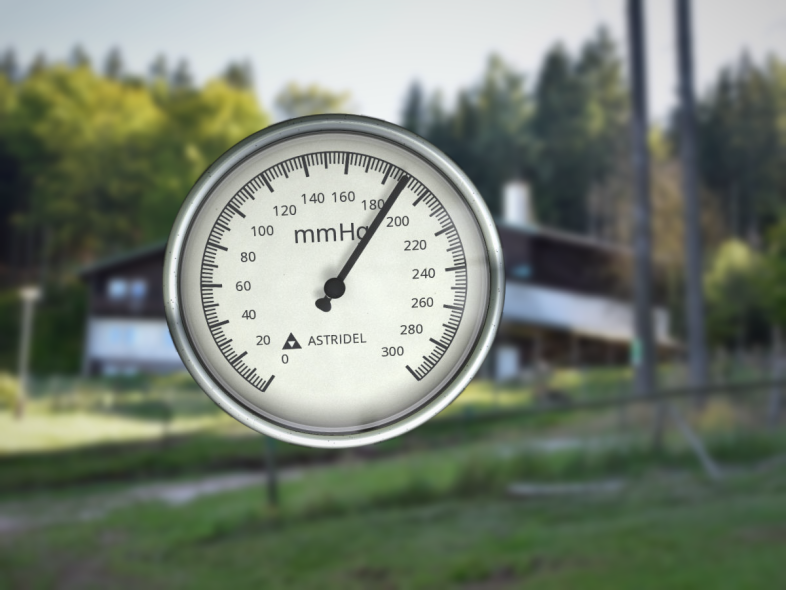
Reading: value=188 unit=mmHg
